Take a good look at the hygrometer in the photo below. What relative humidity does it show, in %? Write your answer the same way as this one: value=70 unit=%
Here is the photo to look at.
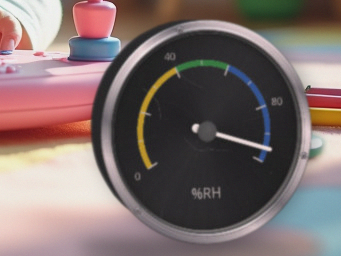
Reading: value=95 unit=%
